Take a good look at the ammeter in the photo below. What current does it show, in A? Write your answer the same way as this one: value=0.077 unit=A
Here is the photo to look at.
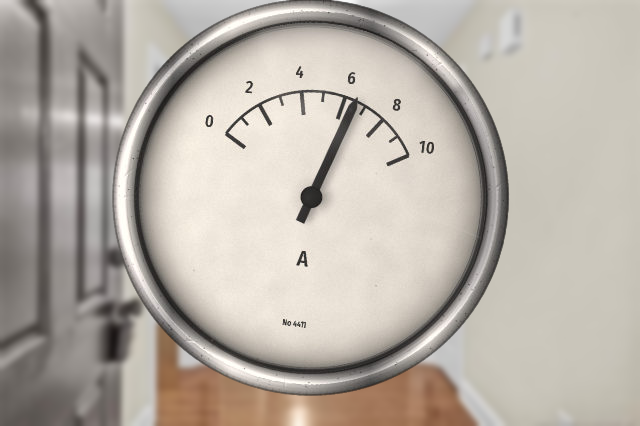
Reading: value=6.5 unit=A
